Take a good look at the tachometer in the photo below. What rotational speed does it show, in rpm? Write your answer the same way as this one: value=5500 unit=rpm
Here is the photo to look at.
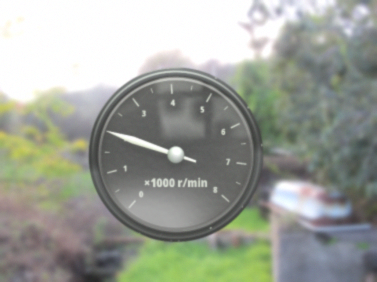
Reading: value=2000 unit=rpm
